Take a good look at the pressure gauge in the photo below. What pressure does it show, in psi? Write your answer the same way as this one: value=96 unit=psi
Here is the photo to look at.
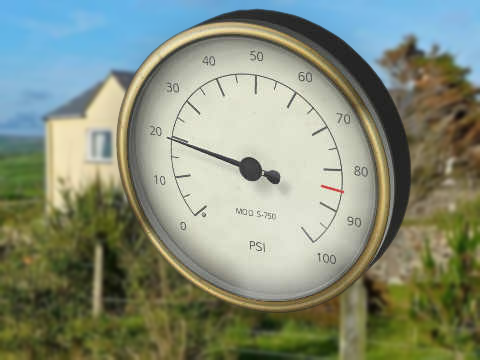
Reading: value=20 unit=psi
